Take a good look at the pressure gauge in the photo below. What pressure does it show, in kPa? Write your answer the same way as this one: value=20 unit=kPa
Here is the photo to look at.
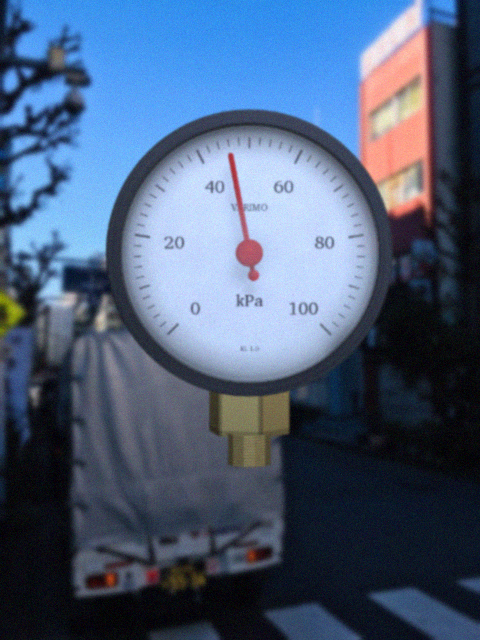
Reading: value=46 unit=kPa
